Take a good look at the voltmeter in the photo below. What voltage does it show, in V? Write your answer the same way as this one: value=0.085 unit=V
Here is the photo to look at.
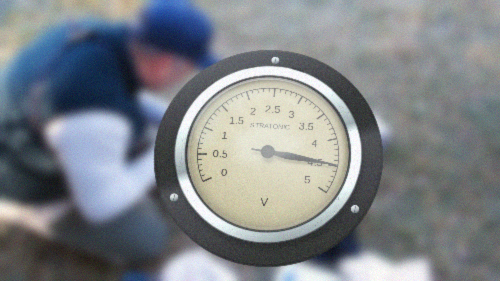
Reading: value=4.5 unit=V
